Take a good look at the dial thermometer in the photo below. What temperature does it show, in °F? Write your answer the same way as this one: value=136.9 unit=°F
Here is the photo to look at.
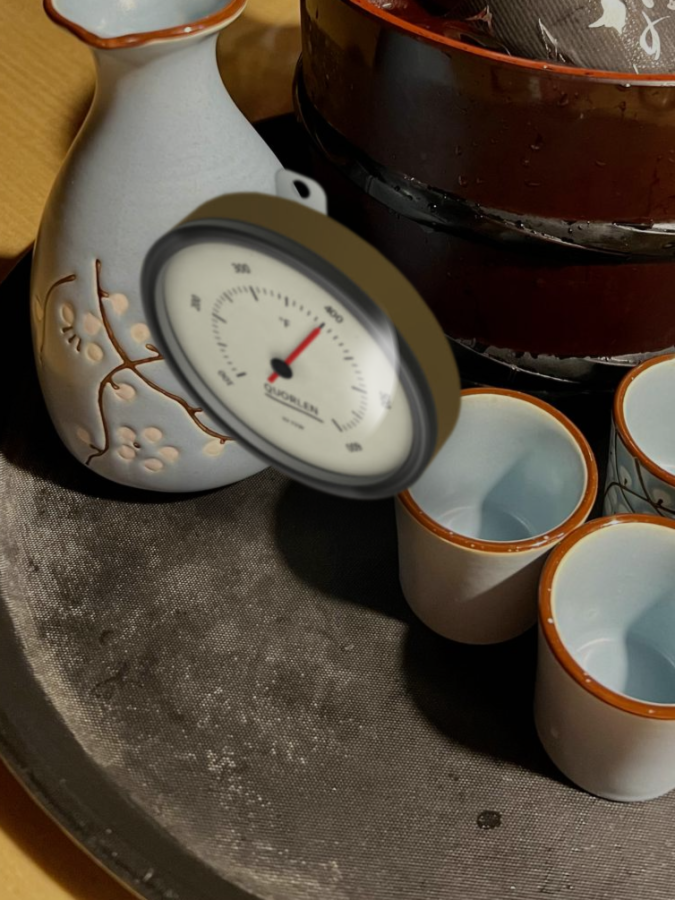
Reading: value=400 unit=°F
